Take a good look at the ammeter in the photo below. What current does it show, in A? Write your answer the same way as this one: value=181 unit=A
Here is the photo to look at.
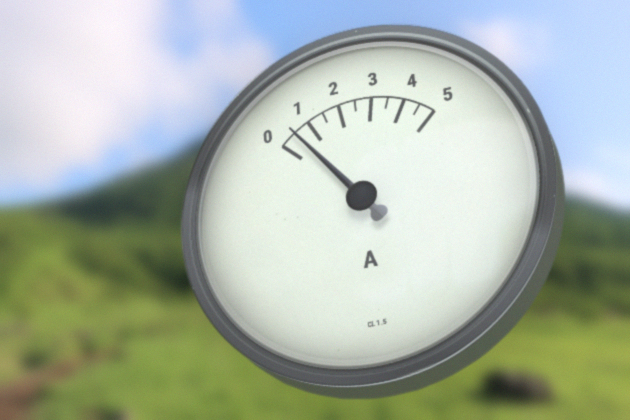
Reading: value=0.5 unit=A
